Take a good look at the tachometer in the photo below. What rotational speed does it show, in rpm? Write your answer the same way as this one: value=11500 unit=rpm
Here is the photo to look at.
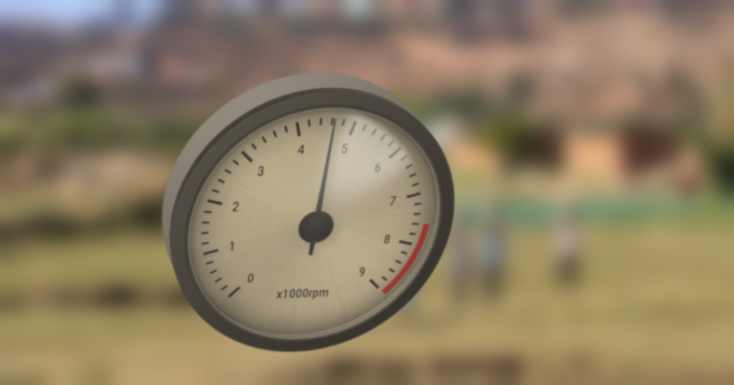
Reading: value=4600 unit=rpm
